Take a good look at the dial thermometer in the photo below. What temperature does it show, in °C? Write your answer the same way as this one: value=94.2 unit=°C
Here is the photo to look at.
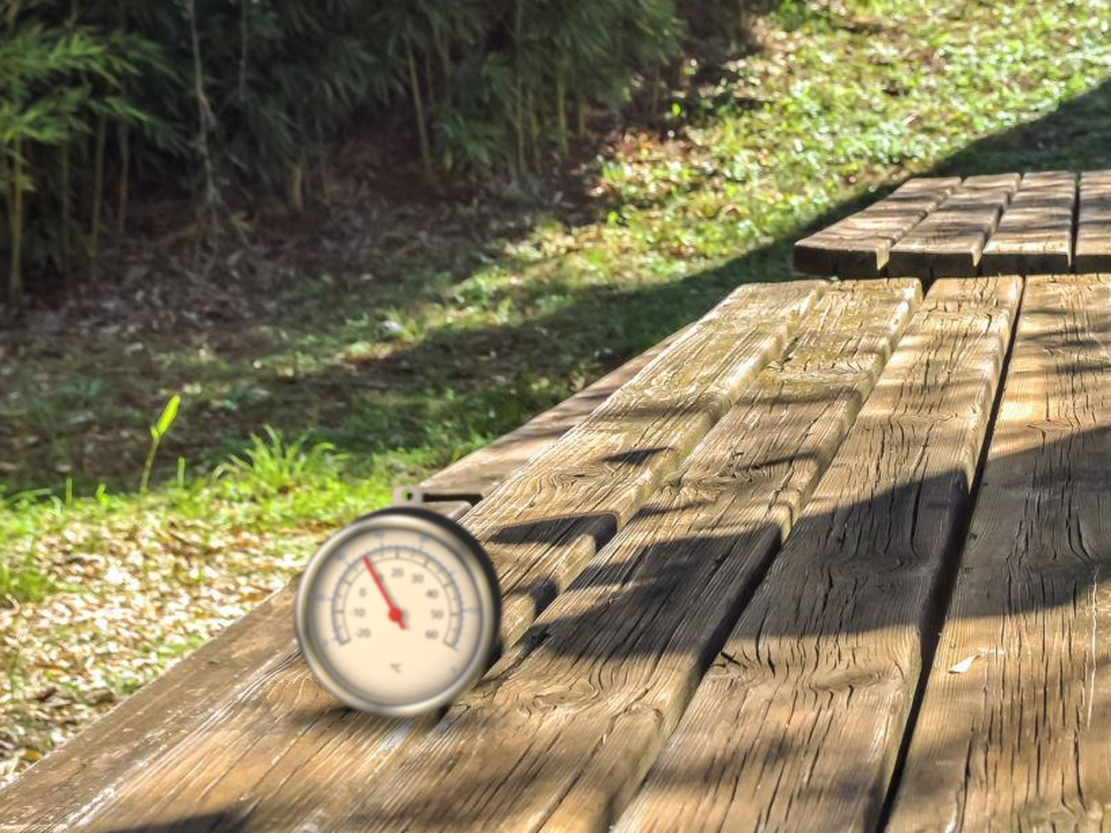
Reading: value=10 unit=°C
